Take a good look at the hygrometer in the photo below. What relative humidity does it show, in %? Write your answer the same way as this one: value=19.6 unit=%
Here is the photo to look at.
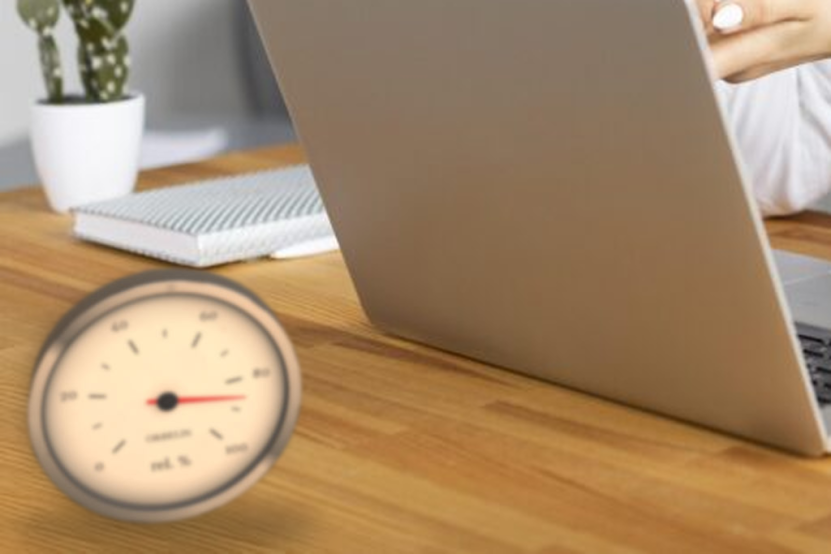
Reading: value=85 unit=%
